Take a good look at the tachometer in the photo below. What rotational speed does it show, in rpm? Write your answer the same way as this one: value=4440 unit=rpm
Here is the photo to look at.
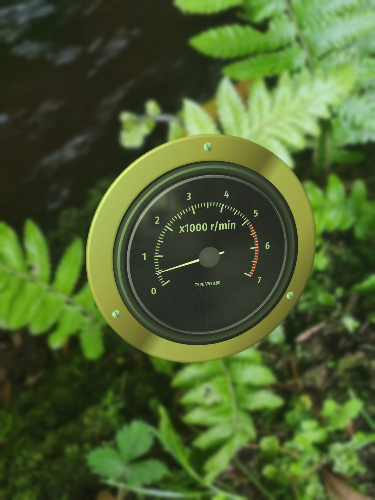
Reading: value=500 unit=rpm
